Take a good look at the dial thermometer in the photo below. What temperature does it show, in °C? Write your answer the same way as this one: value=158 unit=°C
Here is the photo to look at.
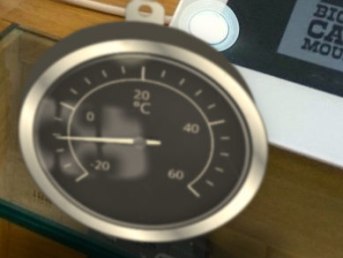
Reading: value=-8 unit=°C
